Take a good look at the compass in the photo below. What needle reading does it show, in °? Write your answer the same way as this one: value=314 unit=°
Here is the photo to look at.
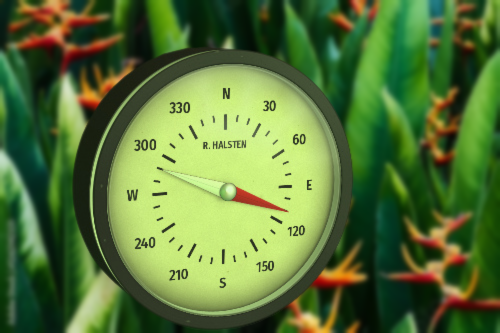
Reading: value=110 unit=°
